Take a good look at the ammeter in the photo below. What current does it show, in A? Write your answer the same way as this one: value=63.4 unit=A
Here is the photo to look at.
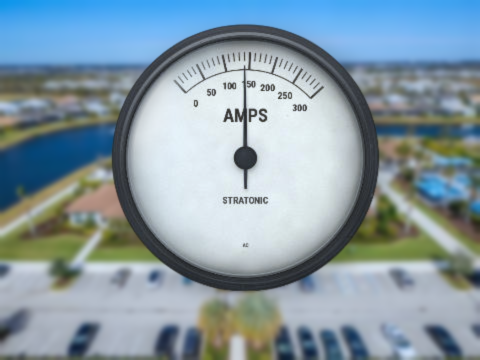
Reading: value=140 unit=A
